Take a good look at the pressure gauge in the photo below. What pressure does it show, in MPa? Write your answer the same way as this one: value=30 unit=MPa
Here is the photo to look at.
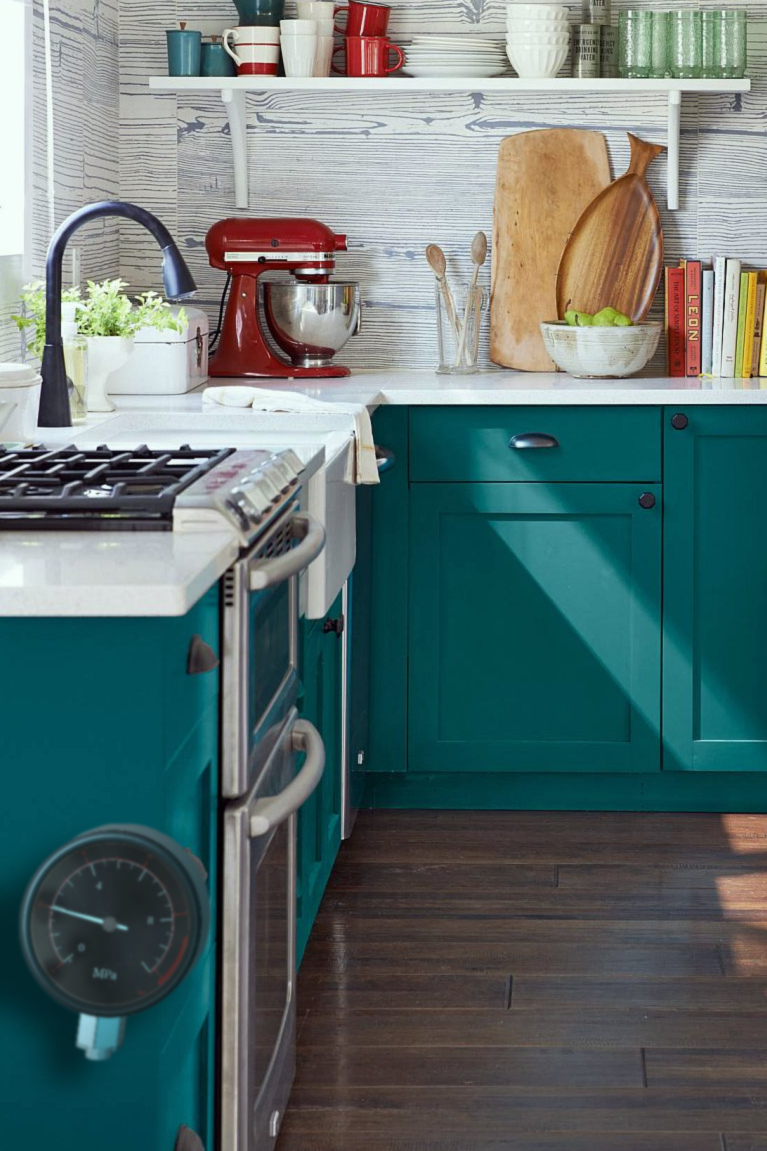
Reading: value=2 unit=MPa
